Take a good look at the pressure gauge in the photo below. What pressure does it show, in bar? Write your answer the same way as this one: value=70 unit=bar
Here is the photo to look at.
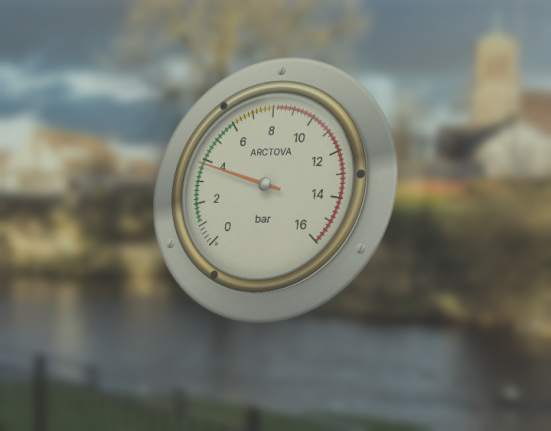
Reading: value=3.8 unit=bar
